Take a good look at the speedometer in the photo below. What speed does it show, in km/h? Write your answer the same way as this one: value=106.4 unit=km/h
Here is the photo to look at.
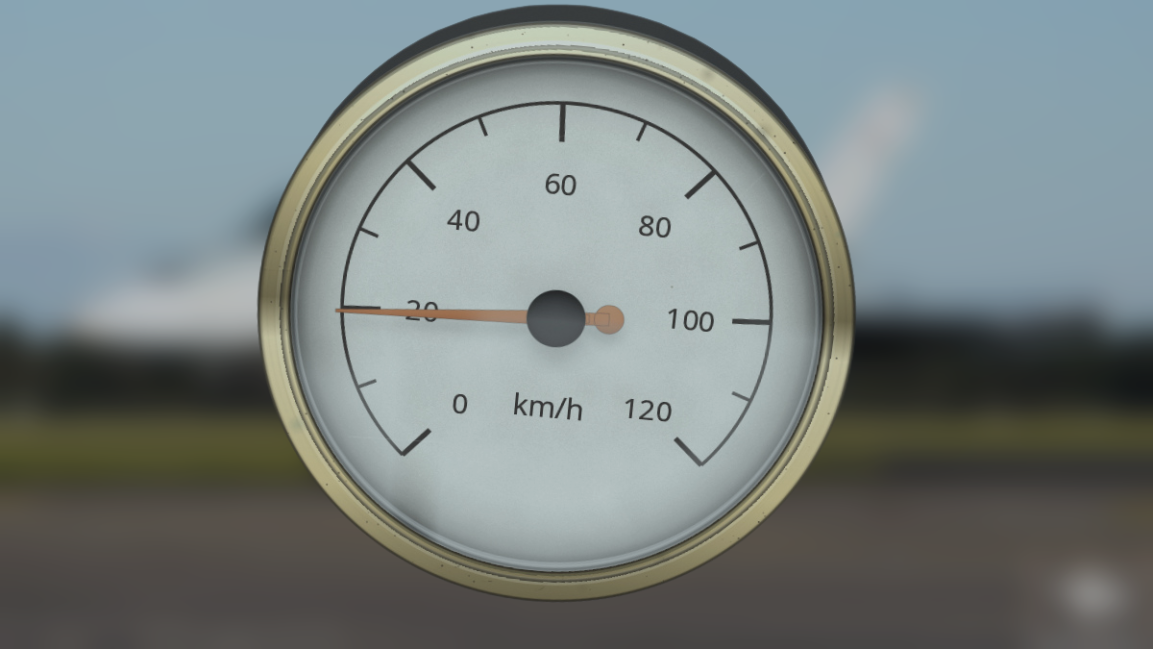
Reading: value=20 unit=km/h
